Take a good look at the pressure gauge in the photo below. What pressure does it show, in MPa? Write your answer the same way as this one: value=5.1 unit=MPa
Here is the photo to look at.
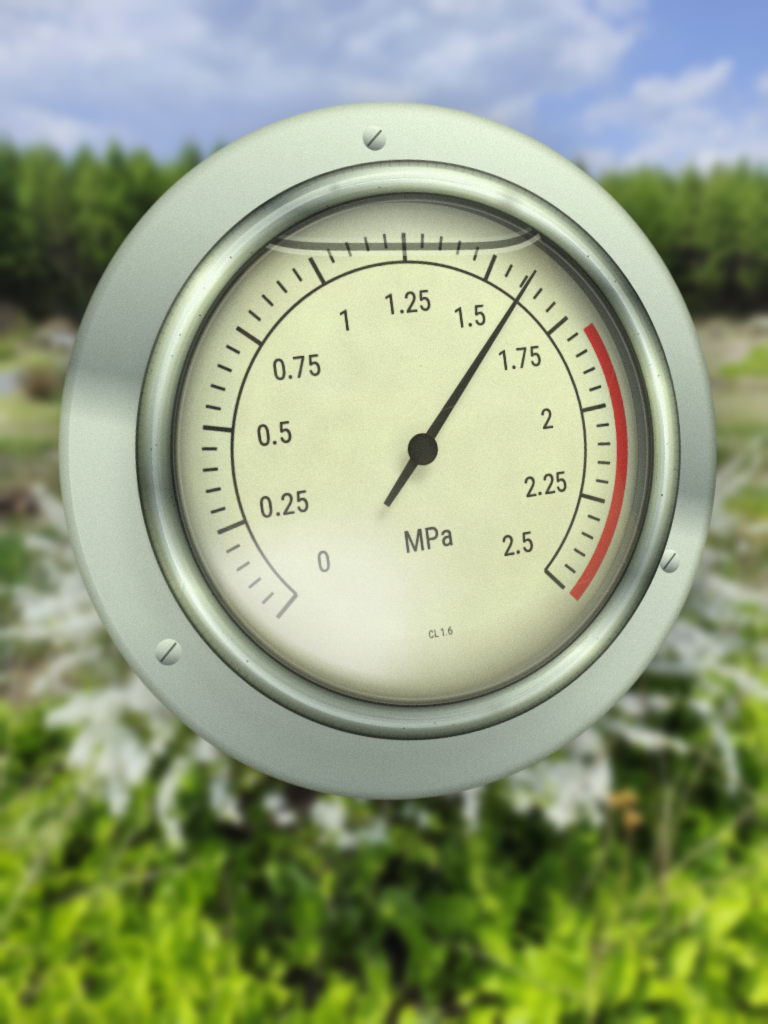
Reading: value=1.6 unit=MPa
